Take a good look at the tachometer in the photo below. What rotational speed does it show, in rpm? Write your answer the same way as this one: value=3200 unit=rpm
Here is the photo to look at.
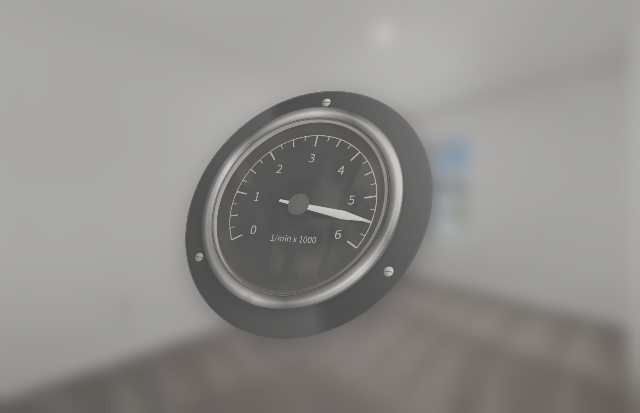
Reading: value=5500 unit=rpm
